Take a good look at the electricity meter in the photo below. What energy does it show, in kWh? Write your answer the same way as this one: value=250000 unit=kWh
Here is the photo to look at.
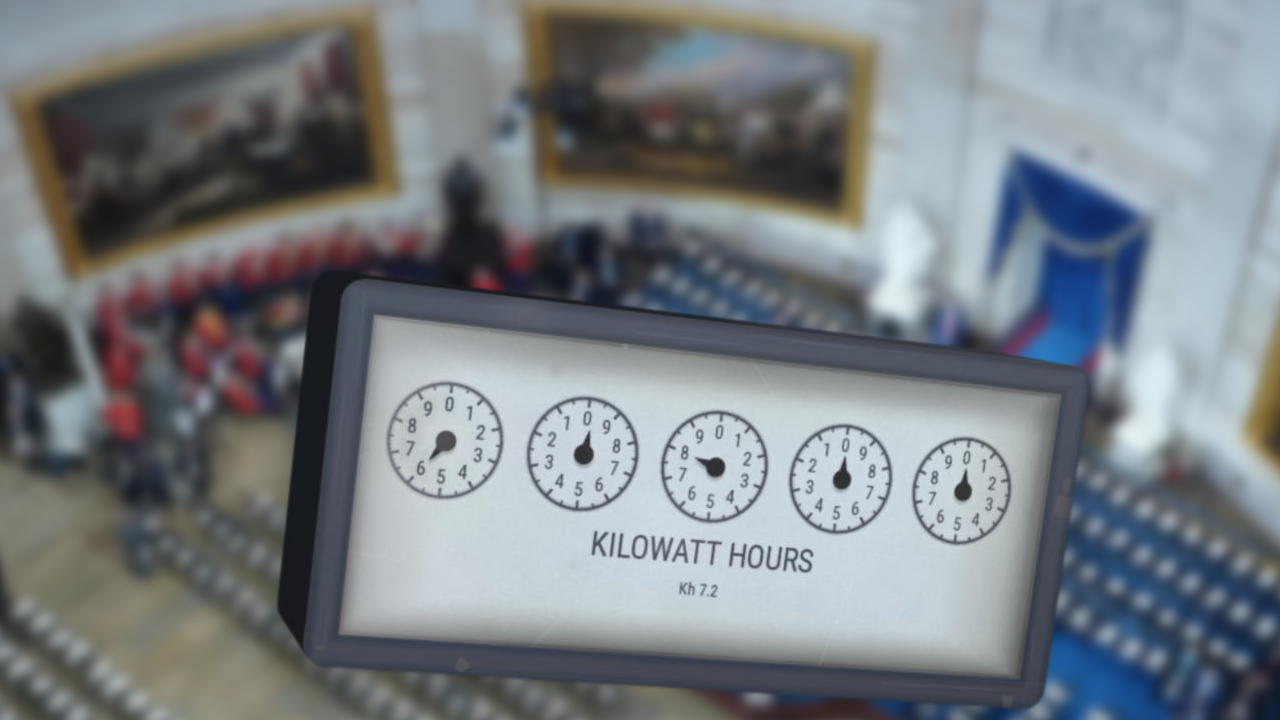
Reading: value=59800 unit=kWh
